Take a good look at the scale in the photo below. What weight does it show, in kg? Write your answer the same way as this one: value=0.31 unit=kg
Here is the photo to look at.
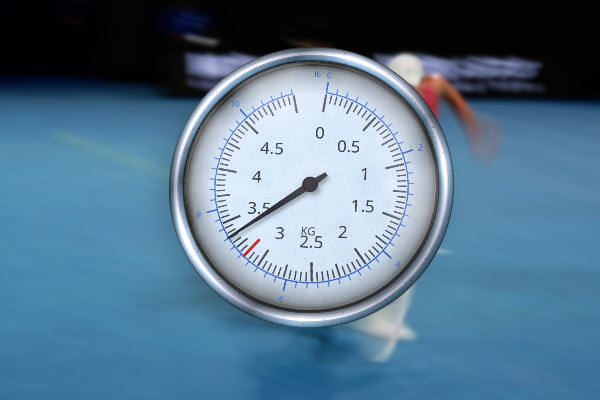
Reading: value=3.35 unit=kg
